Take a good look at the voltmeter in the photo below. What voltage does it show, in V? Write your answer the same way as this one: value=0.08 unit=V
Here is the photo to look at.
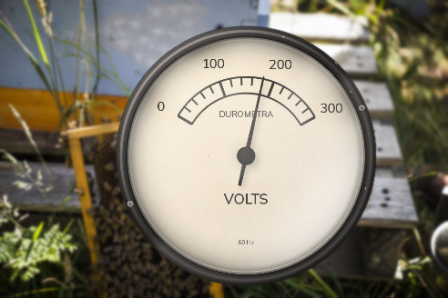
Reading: value=180 unit=V
